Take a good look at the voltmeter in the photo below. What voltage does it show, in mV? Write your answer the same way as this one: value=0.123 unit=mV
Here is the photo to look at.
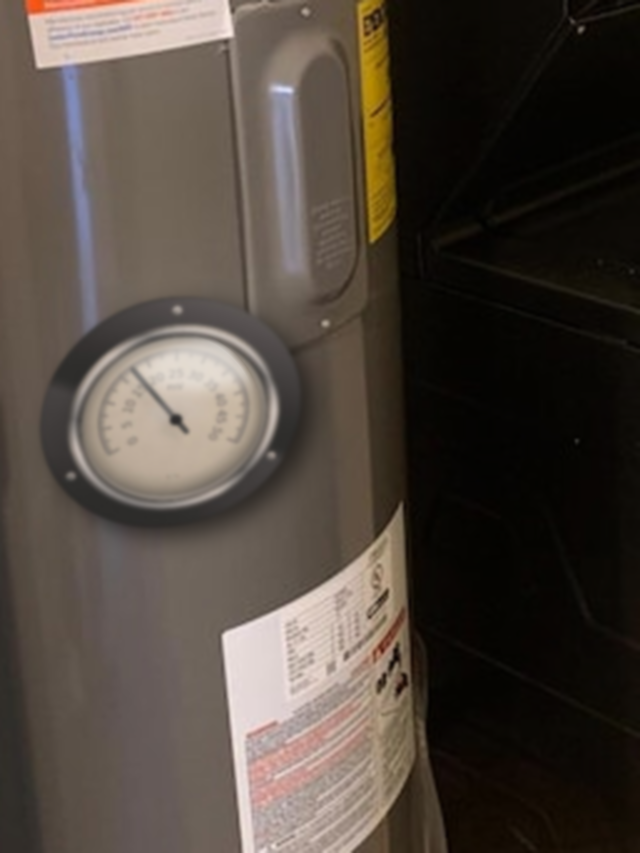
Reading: value=17.5 unit=mV
